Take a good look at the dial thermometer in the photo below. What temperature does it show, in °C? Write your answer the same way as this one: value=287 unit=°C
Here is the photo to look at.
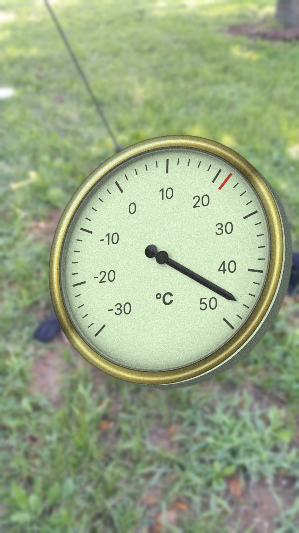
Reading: value=46 unit=°C
